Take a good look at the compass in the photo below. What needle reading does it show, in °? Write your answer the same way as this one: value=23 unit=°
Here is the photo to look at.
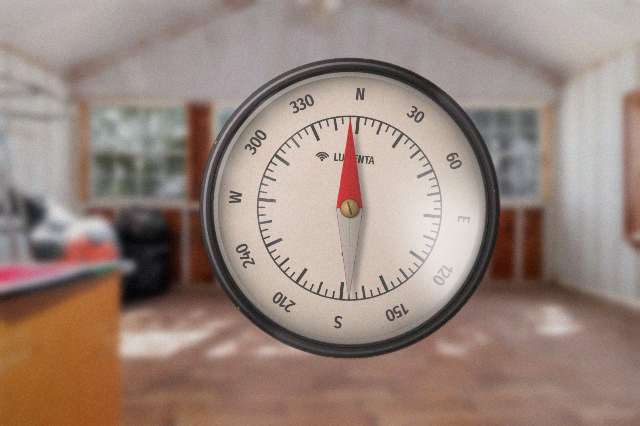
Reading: value=355 unit=°
